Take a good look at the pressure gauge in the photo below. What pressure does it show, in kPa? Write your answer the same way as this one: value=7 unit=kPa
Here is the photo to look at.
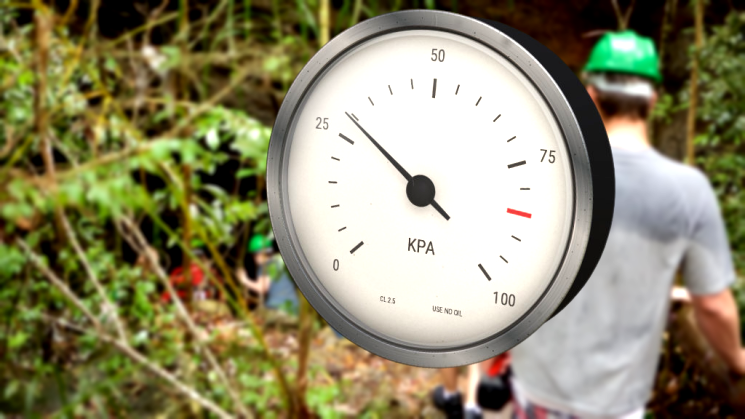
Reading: value=30 unit=kPa
